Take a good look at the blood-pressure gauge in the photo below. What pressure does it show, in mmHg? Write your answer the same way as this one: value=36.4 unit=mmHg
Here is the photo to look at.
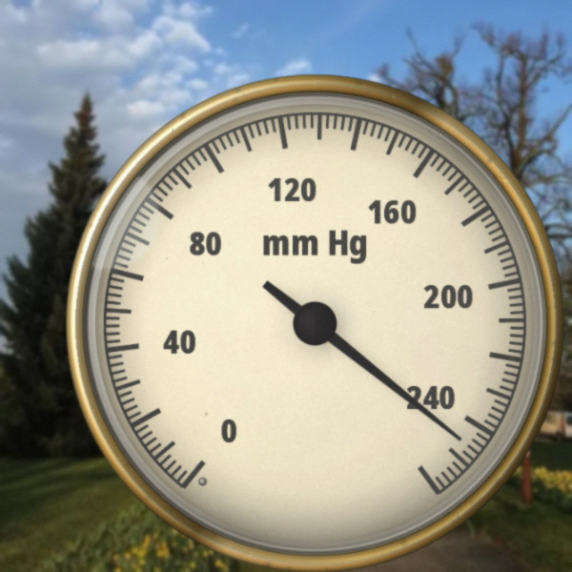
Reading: value=246 unit=mmHg
